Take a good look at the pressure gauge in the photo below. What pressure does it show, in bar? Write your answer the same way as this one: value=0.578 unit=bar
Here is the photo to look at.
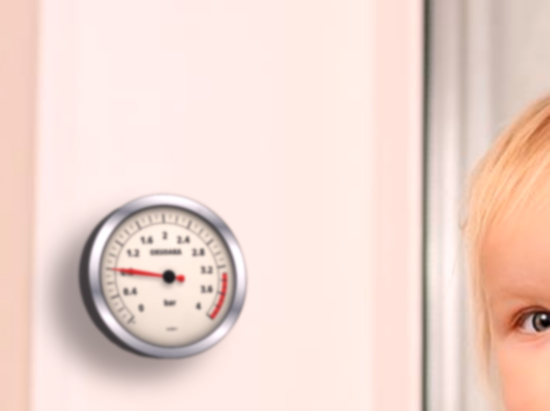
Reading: value=0.8 unit=bar
